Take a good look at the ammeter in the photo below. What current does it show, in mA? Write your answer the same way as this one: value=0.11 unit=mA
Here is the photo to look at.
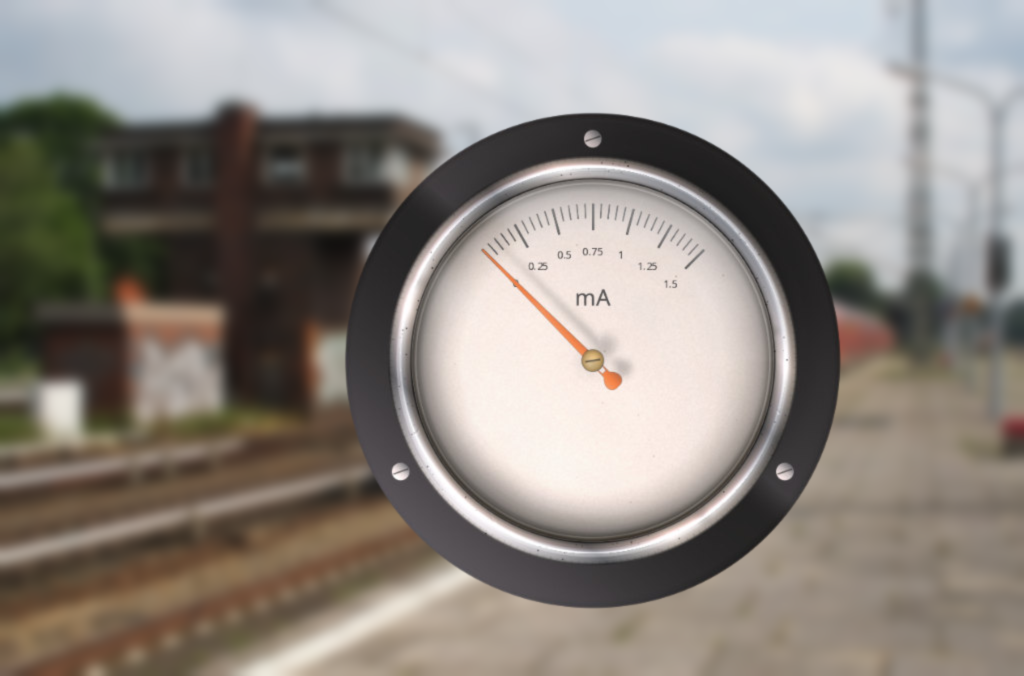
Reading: value=0 unit=mA
